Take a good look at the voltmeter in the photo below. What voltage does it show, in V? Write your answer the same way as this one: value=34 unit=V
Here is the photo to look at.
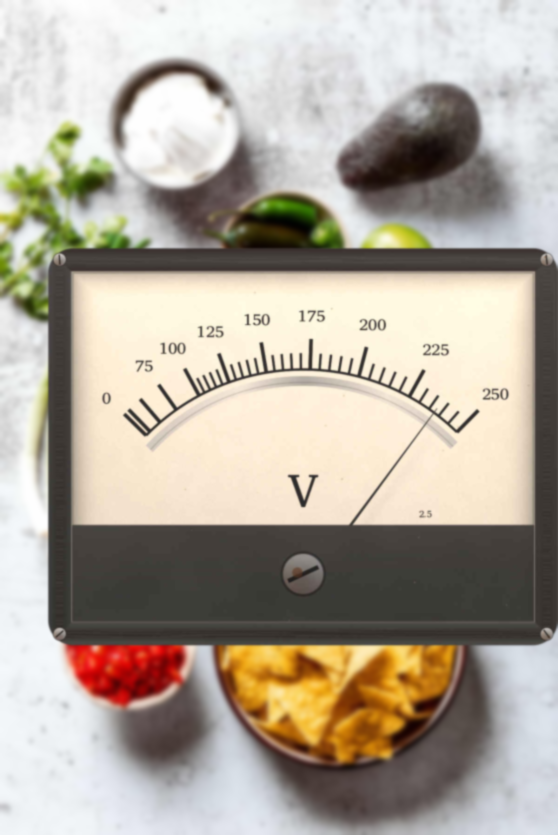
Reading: value=237.5 unit=V
